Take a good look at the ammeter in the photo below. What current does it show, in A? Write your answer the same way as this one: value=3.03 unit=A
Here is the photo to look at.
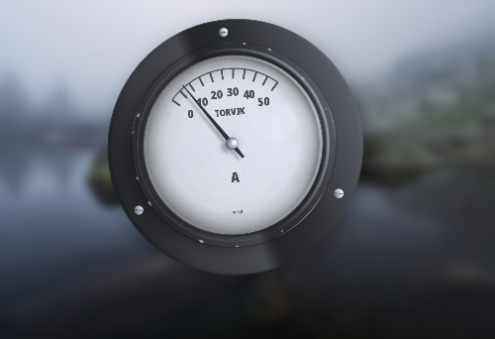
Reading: value=7.5 unit=A
